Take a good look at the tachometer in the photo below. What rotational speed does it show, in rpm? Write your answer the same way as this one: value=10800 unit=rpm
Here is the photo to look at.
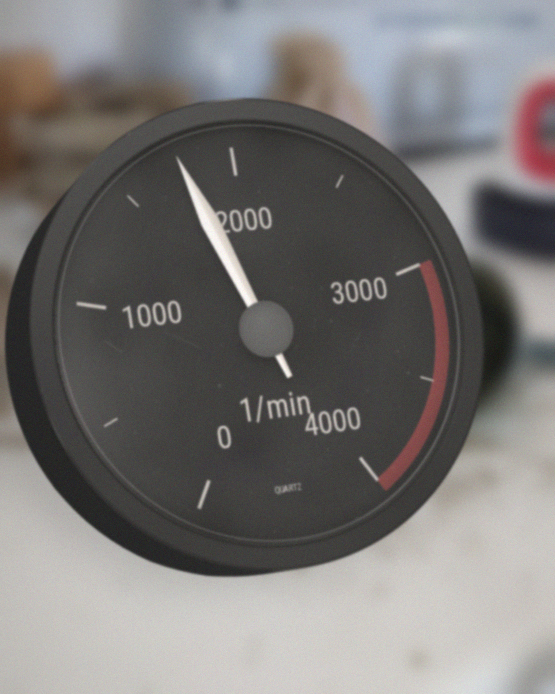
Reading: value=1750 unit=rpm
